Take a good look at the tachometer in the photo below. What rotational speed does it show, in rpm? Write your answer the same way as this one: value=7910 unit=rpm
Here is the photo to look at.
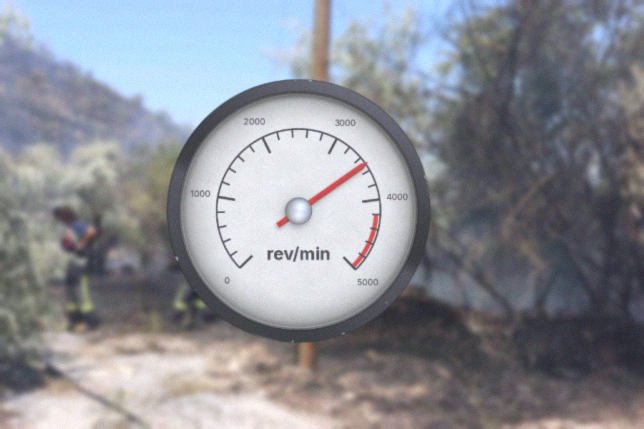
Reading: value=3500 unit=rpm
